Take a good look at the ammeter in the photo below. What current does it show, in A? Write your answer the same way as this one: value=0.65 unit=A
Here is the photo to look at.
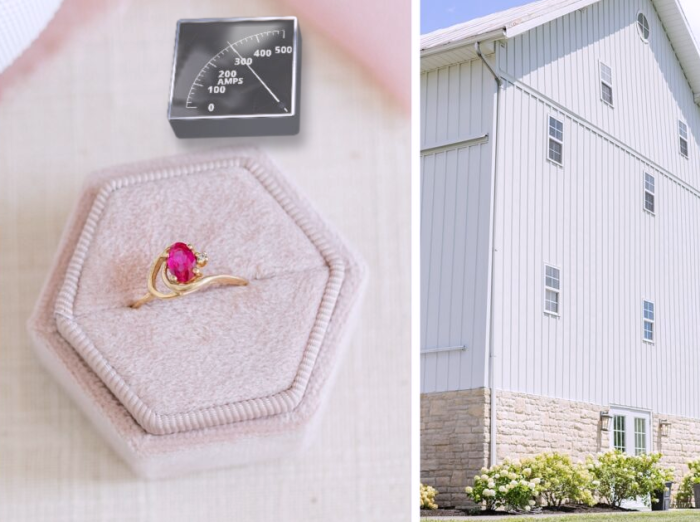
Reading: value=300 unit=A
